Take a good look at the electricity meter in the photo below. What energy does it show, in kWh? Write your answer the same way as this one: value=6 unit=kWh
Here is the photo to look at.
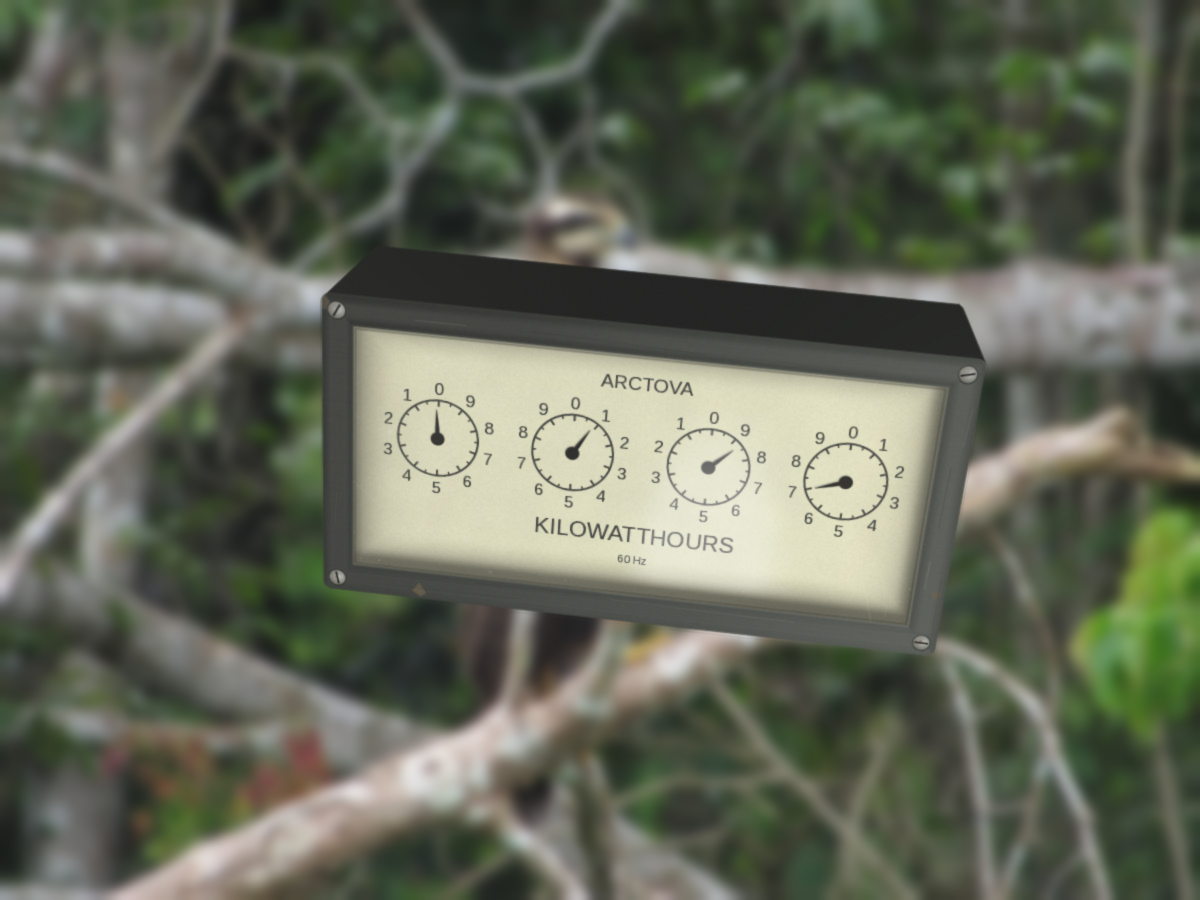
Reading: value=87 unit=kWh
